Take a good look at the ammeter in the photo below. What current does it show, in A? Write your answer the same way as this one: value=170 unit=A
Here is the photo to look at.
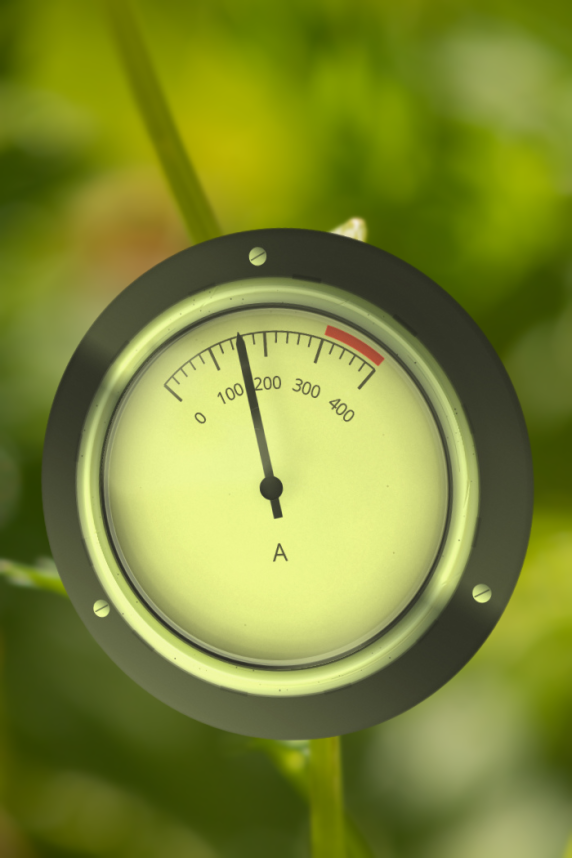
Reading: value=160 unit=A
